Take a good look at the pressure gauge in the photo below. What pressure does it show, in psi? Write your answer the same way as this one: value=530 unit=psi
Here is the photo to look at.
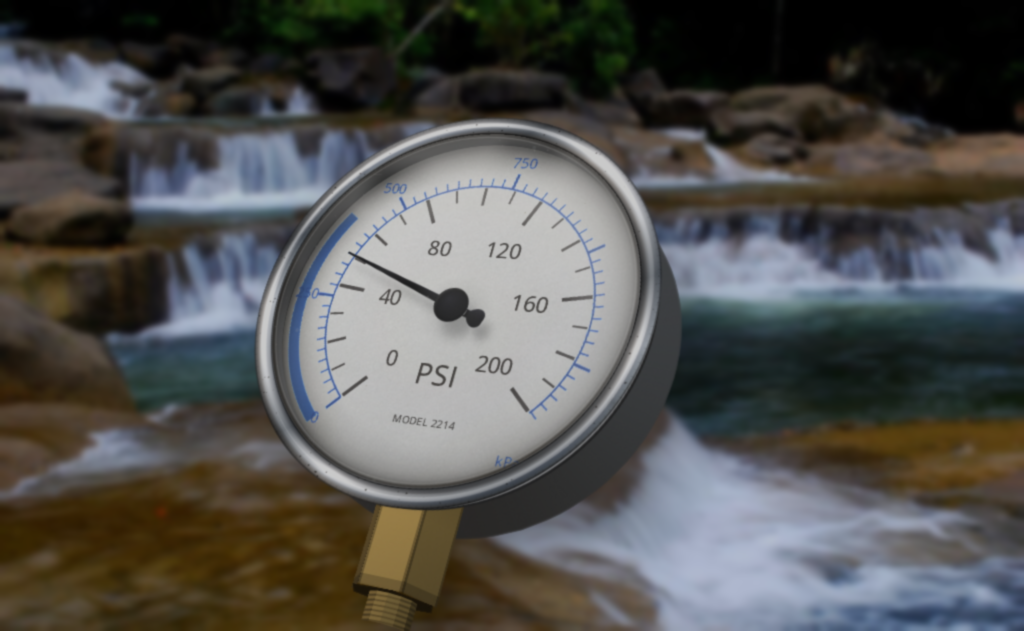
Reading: value=50 unit=psi
